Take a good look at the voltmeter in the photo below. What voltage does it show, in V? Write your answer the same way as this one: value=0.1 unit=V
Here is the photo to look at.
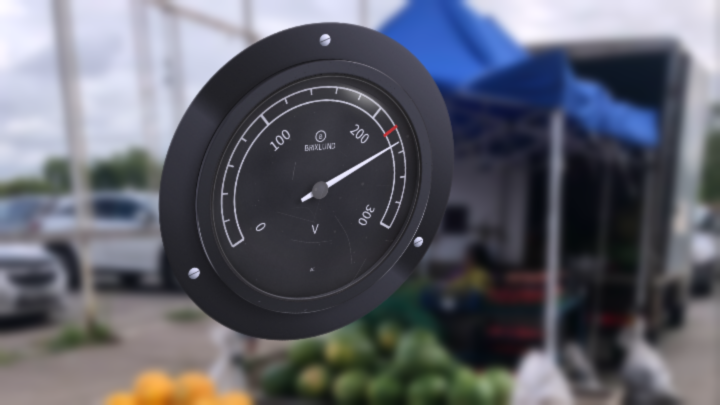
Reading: value=230 unit=V
